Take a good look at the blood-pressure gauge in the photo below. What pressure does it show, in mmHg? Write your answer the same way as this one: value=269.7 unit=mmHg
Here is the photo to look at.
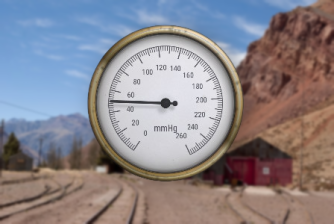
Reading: value=50 unit=mmHg
